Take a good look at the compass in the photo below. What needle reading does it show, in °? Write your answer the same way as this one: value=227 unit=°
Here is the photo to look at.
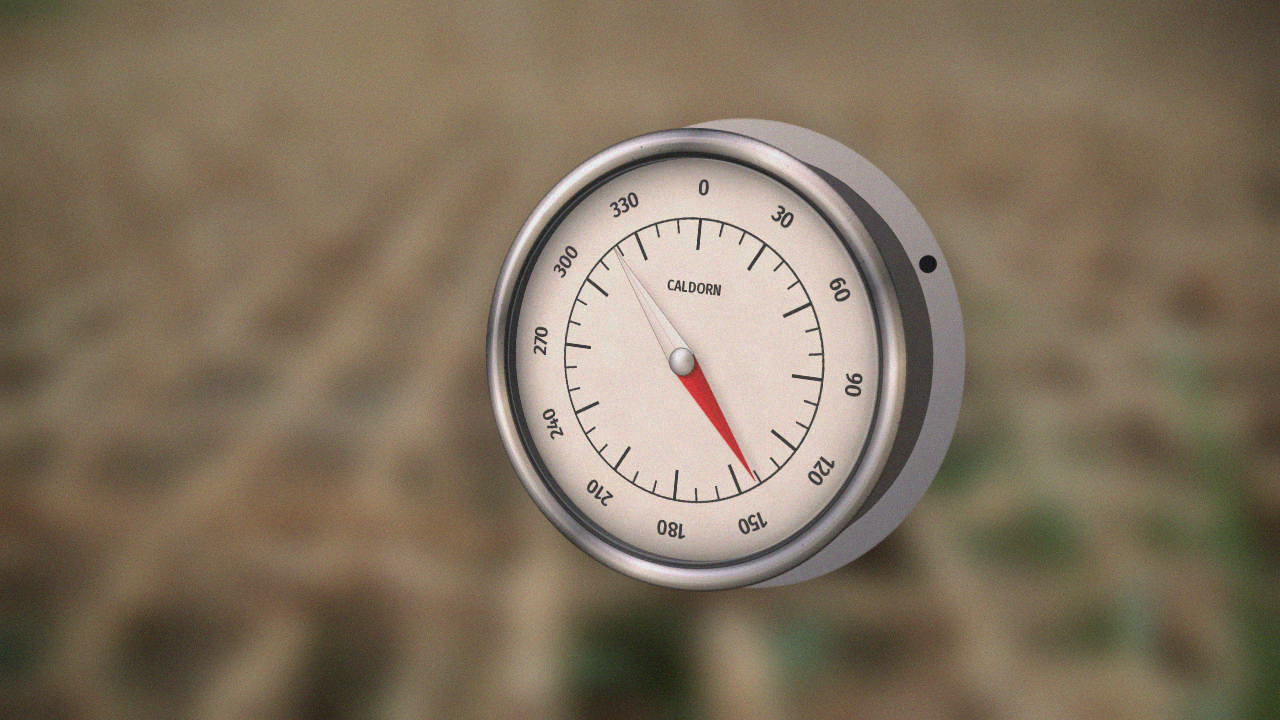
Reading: value=140 unit=°
